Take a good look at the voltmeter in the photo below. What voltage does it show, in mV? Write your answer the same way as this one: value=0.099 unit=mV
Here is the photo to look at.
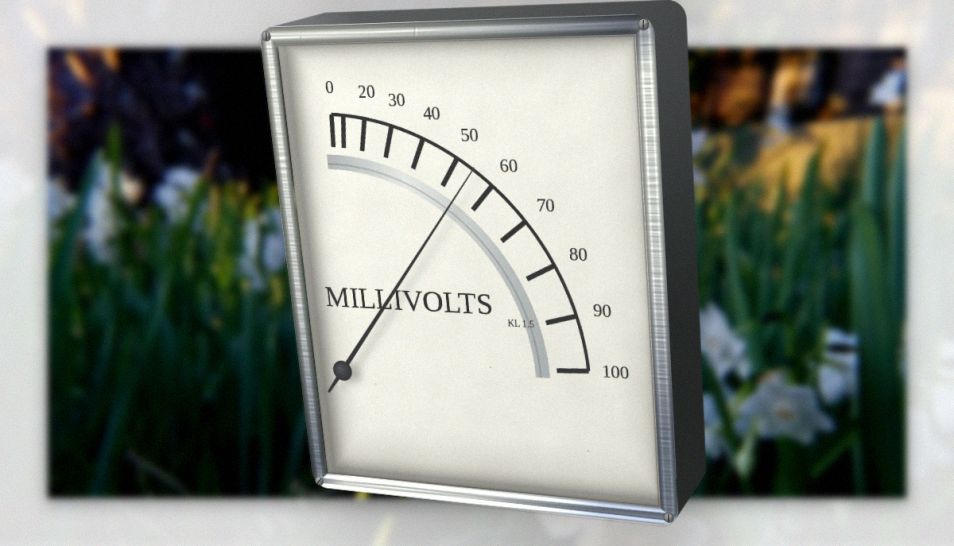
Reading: value=55 unit=mV
